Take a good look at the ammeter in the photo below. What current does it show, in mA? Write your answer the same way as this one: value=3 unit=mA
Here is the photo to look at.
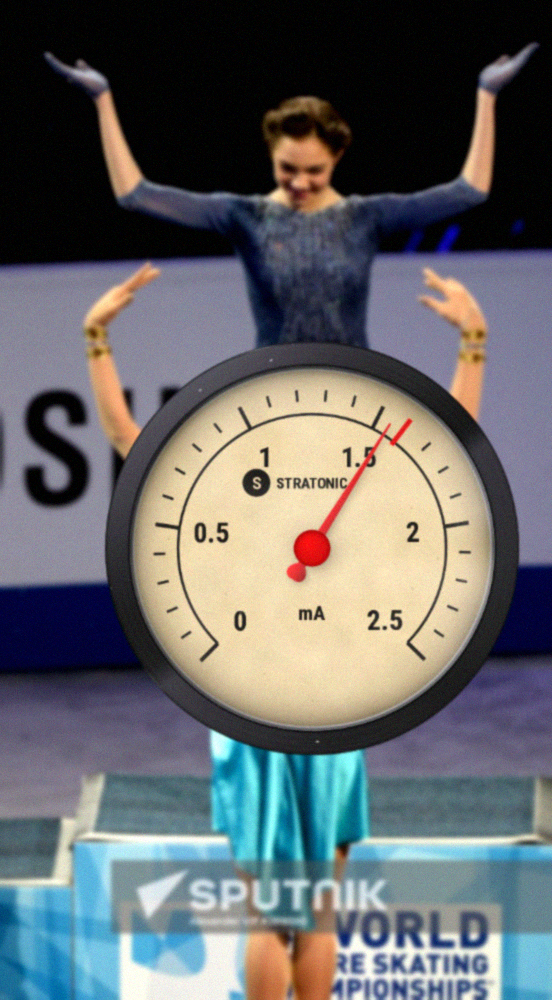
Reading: value=1.55 unit=mA
